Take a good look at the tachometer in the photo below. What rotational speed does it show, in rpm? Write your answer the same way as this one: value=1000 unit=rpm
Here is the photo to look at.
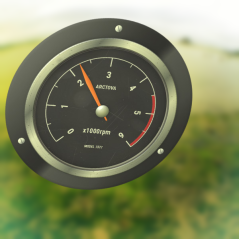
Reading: value=2250 unit=rpm
